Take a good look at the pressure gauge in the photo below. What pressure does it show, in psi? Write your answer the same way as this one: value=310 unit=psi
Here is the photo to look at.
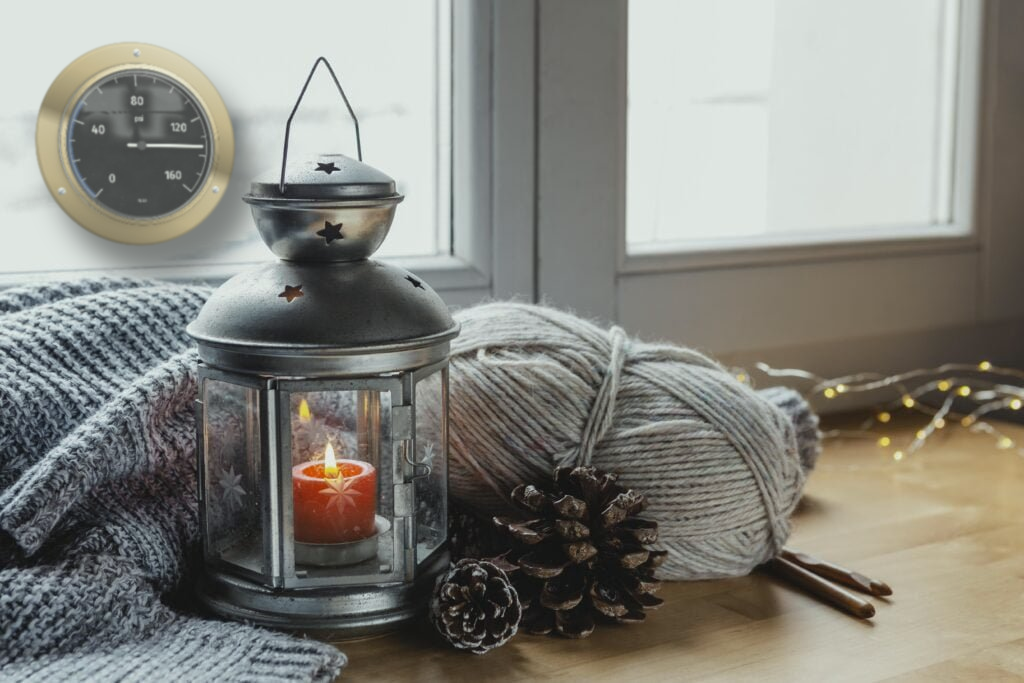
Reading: value=135 unit=psi
